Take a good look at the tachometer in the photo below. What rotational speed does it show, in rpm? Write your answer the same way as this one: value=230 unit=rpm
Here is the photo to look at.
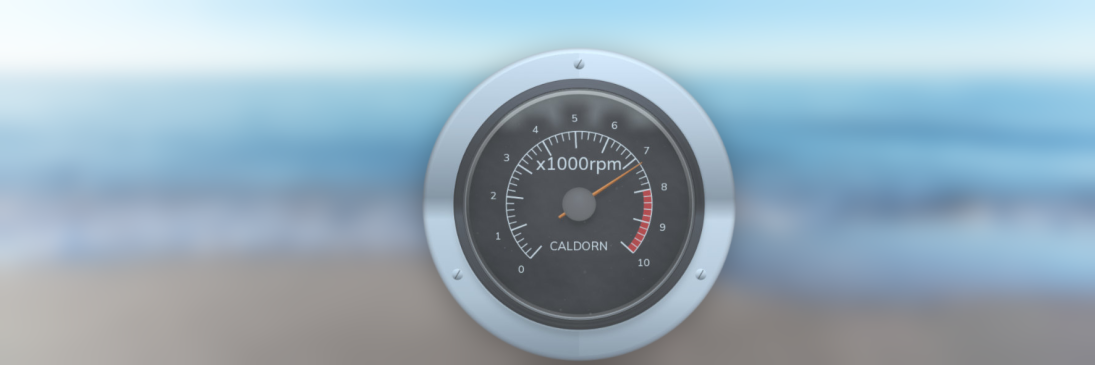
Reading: value=7200 unit=rpm
